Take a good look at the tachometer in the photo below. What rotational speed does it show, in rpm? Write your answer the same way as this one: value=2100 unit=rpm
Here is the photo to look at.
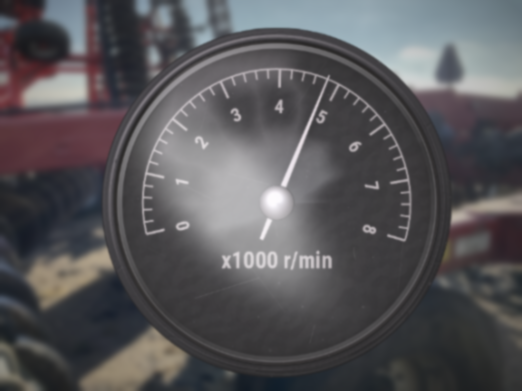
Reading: value=4800 unit=rpm
